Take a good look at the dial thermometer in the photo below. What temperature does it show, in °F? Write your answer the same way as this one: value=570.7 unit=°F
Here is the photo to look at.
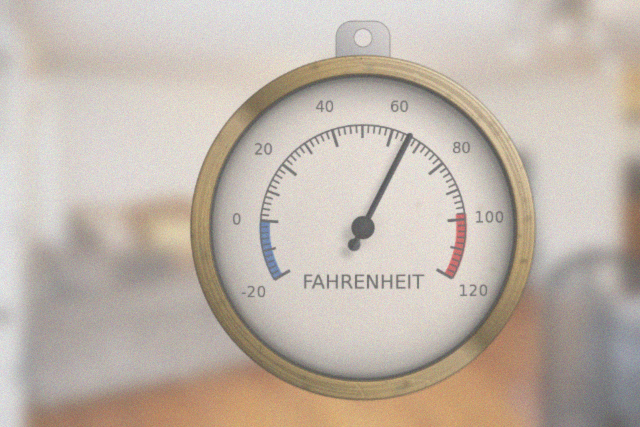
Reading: value=66 unit=°F
